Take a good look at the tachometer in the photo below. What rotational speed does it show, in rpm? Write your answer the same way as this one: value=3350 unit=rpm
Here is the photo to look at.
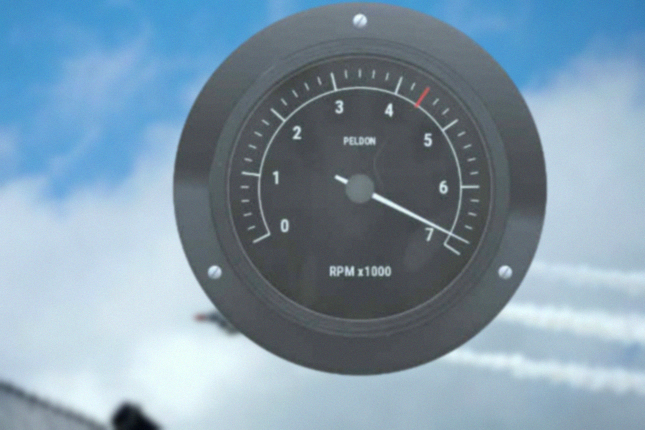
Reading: value=6800 unit=rpm
